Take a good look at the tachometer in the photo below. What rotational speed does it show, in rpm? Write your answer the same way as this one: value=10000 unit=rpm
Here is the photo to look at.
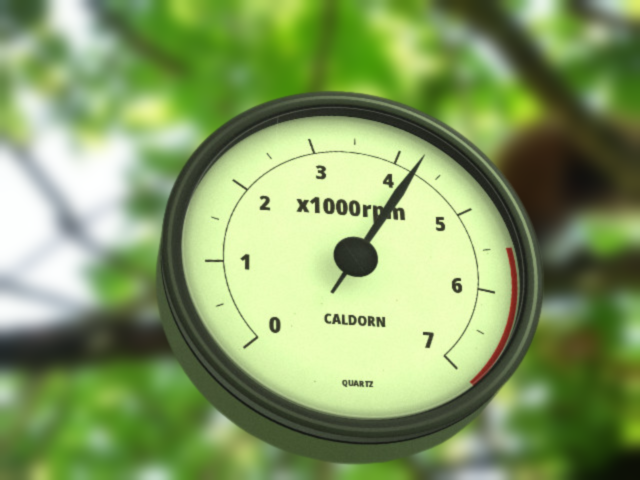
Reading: value=4250 unit=rpm
